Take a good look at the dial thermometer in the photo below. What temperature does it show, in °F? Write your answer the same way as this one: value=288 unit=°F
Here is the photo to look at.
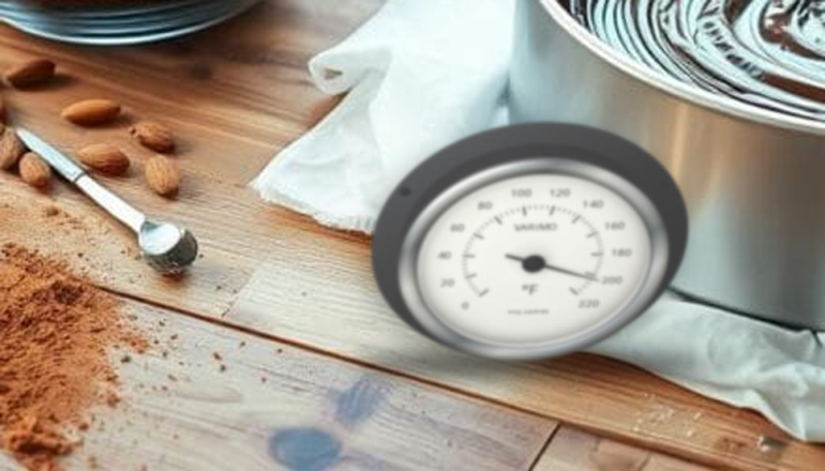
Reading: value=200 unit=°F
